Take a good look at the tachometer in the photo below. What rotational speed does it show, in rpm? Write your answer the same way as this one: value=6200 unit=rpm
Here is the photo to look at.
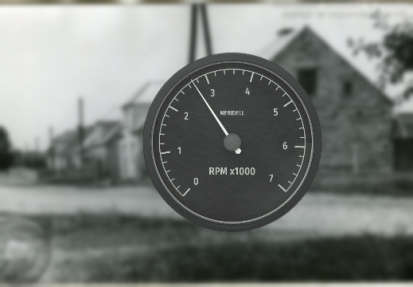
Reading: value=2700 unit=rpm
